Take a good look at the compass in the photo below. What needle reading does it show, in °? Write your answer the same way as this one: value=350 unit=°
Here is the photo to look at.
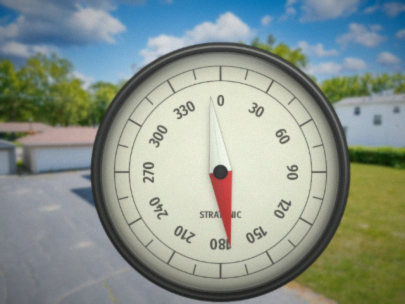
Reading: value=172.5 unit=°
